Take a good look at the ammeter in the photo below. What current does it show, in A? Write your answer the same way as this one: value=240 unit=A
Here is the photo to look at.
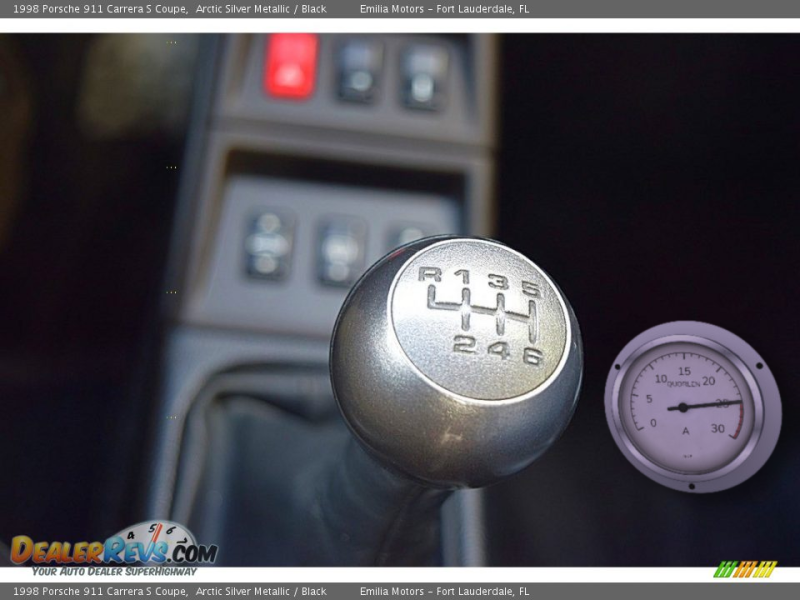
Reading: value=25 unit=A
